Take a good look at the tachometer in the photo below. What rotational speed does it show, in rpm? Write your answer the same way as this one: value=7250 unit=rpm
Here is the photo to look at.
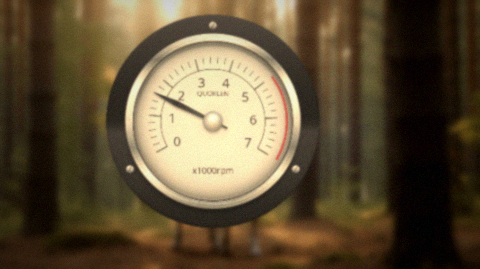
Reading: value=1600 unit=rpm
